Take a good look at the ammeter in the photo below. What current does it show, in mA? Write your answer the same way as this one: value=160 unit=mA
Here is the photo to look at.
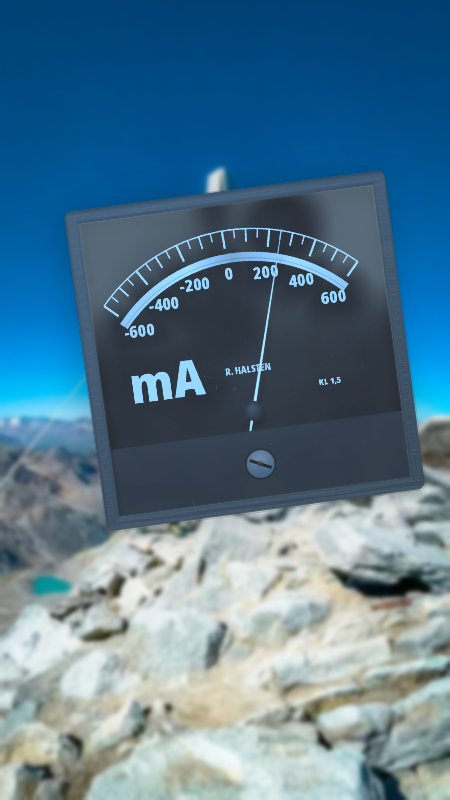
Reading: value=250 unit=mA
